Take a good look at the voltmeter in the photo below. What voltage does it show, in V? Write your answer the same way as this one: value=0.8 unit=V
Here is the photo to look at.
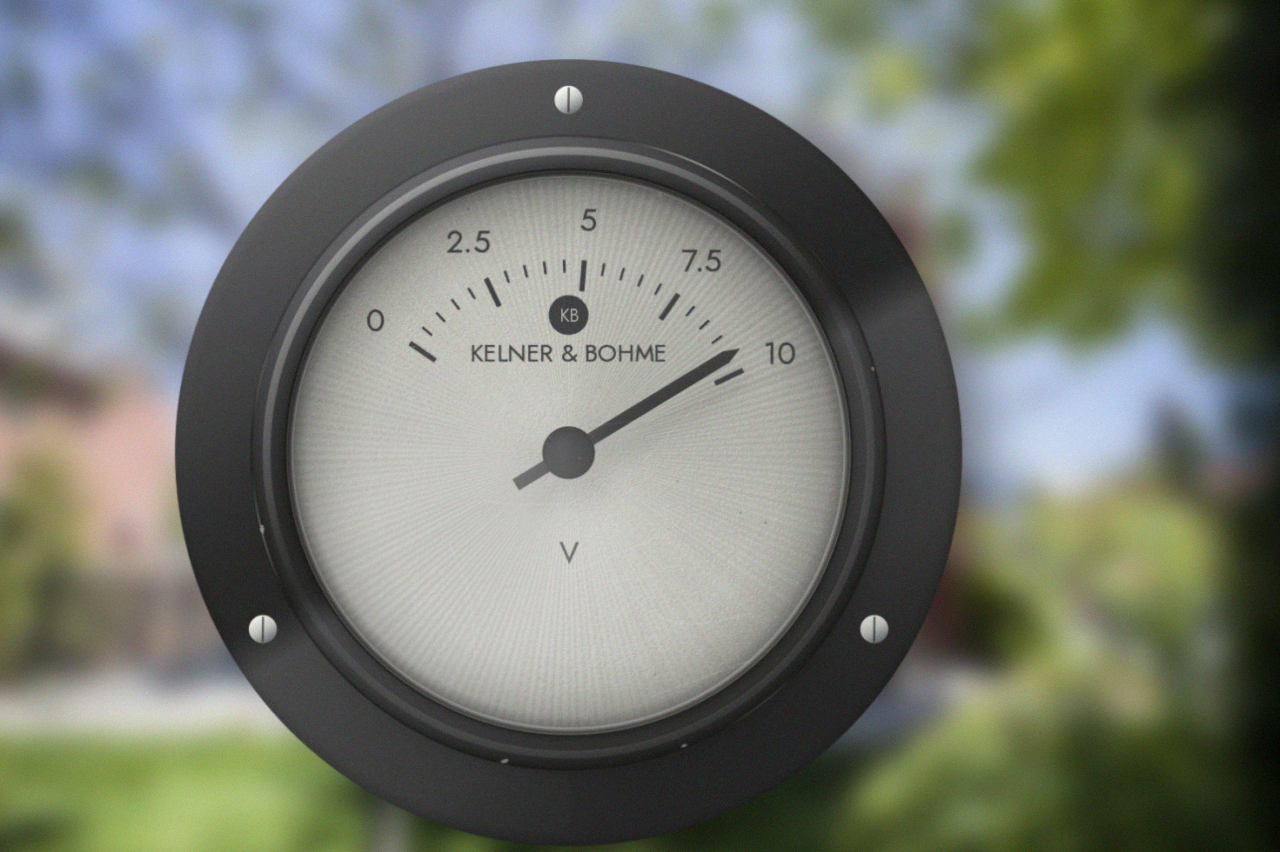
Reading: value=9.5 unit=V
